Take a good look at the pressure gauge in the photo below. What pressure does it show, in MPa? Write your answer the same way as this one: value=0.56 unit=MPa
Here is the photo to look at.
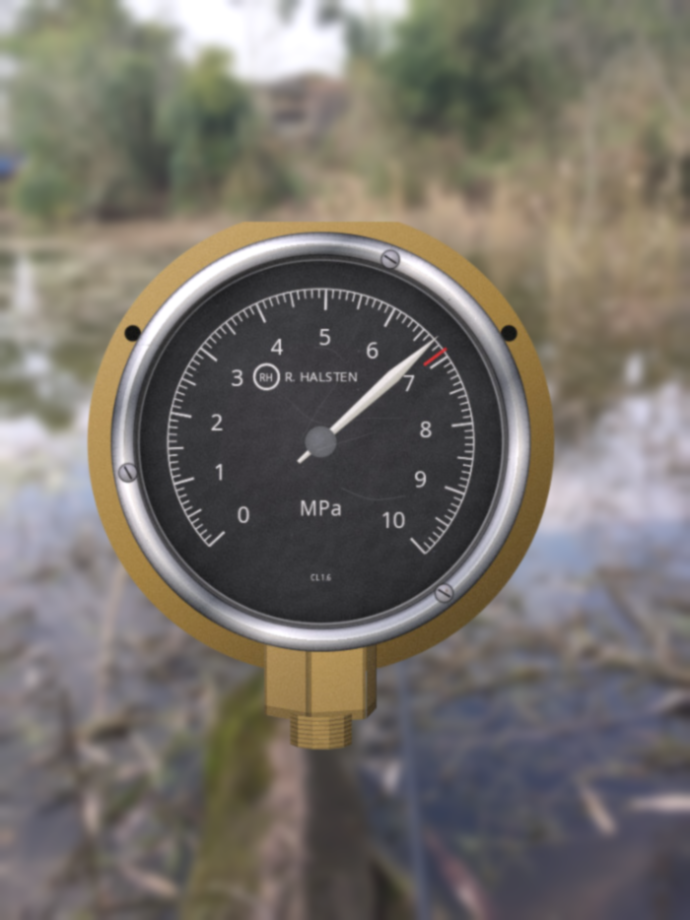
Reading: value=6.7 unit=MPa
